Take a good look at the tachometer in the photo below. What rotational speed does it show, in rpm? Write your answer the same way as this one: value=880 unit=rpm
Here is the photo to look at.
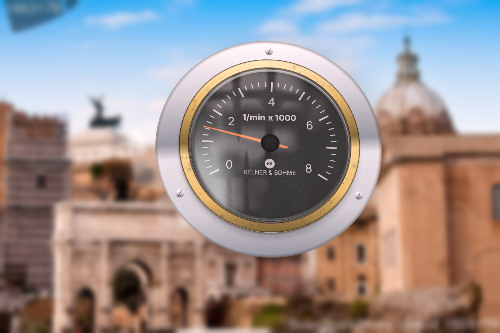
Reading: value=1400 unit=rpm
